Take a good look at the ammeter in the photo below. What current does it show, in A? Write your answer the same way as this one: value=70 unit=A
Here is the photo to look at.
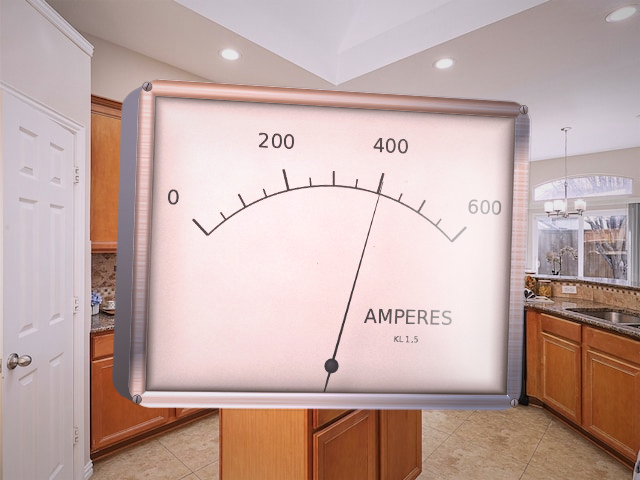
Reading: value=400 unit=A
